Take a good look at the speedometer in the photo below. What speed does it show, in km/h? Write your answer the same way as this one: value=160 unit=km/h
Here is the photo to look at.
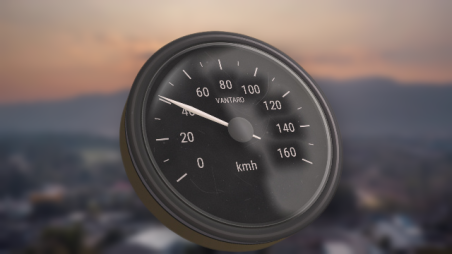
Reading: value=40 unit=km/h
